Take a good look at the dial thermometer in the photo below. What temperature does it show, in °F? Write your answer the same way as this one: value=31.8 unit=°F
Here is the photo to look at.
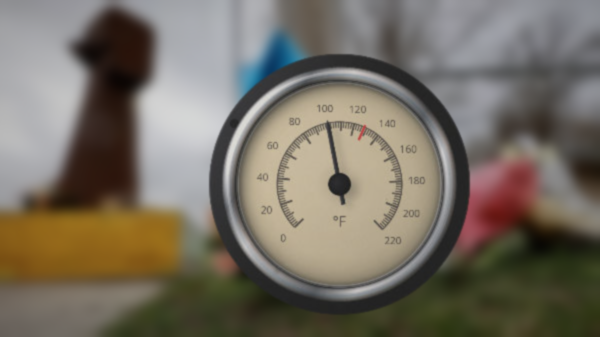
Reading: value=100 unit=°F
